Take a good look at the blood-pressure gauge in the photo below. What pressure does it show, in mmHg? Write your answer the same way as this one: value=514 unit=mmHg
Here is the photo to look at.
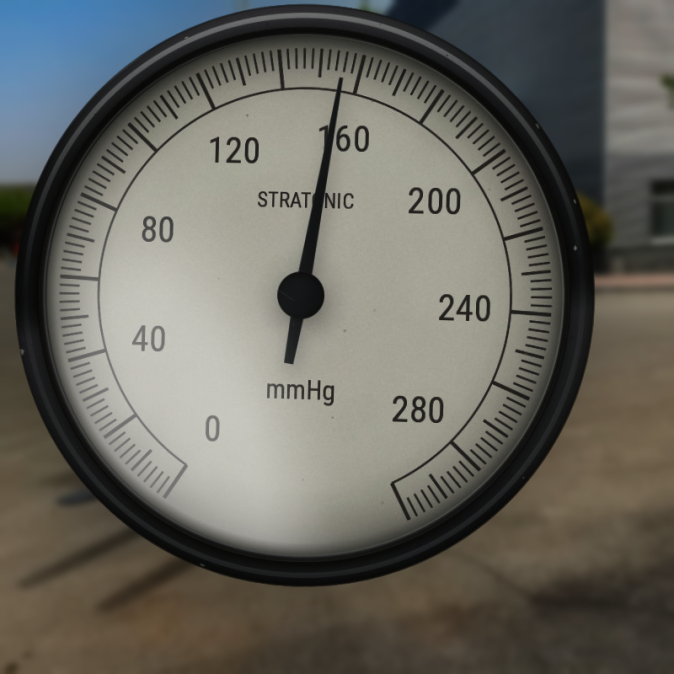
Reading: value=156 unit=mmHg
